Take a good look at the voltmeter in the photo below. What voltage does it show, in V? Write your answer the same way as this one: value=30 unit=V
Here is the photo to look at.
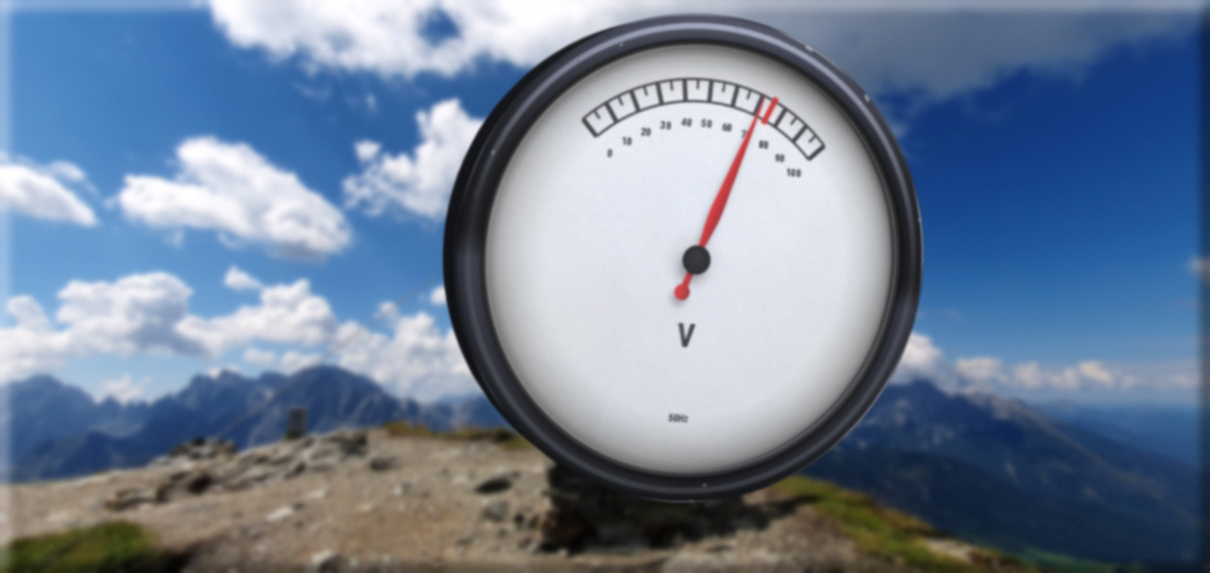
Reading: value=70 unit=V
